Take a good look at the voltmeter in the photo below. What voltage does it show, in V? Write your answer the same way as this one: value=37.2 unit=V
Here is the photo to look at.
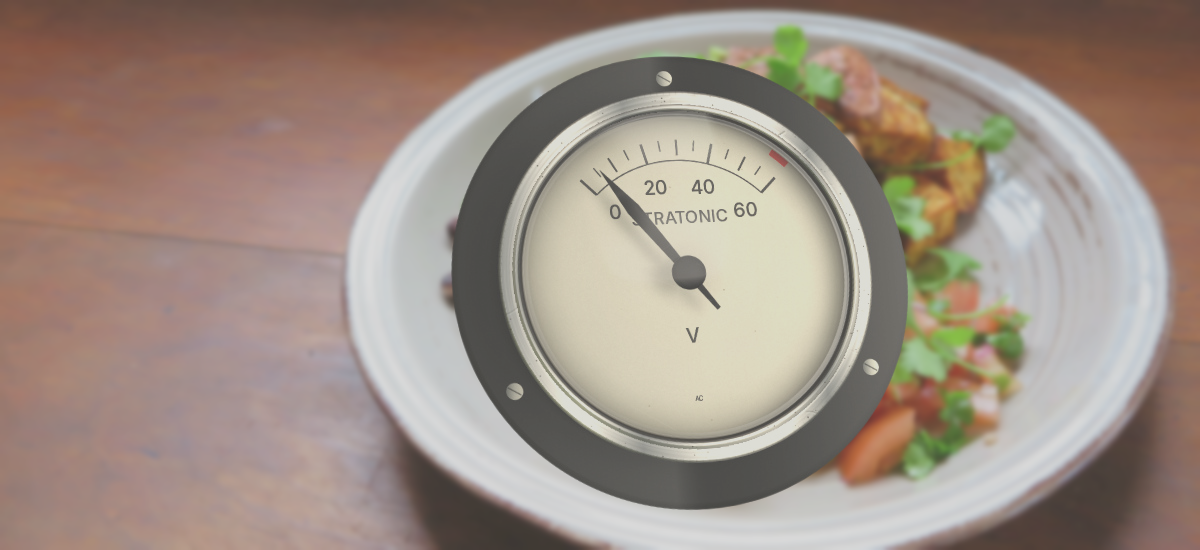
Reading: value=5 unit=V
